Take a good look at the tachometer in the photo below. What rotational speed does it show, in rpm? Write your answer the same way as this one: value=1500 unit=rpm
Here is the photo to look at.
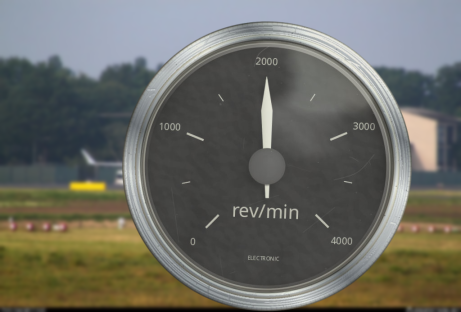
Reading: value=2000 unit=rpm
